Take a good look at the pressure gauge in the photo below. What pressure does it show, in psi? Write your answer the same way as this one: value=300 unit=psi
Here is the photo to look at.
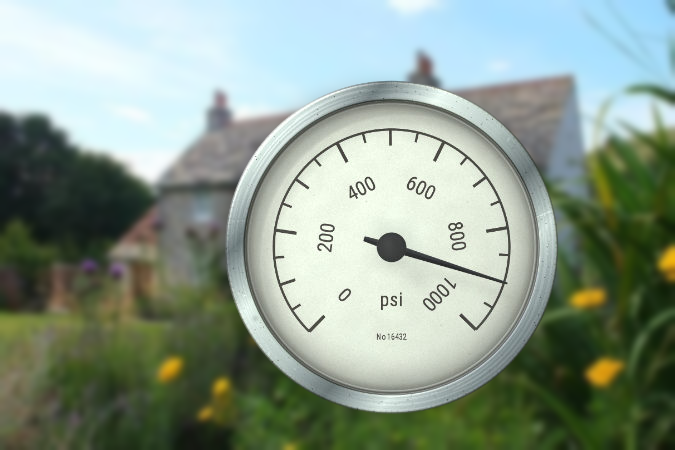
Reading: value=900 unit=psi
